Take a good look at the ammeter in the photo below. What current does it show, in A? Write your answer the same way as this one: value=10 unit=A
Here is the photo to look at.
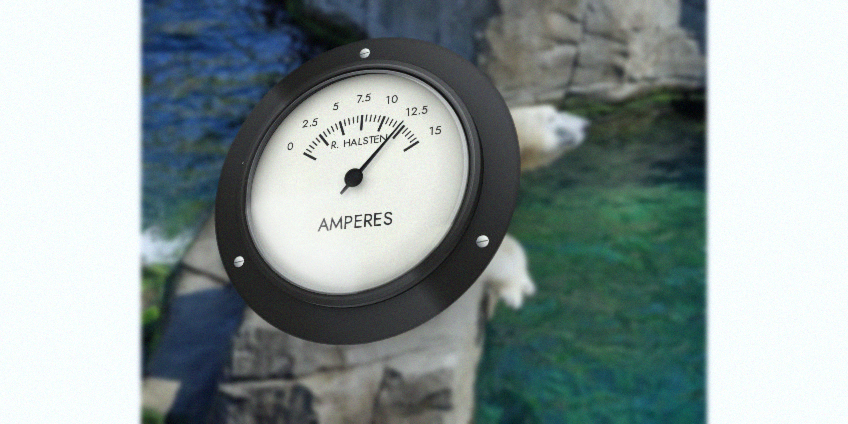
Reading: value=12.5 unit=A
